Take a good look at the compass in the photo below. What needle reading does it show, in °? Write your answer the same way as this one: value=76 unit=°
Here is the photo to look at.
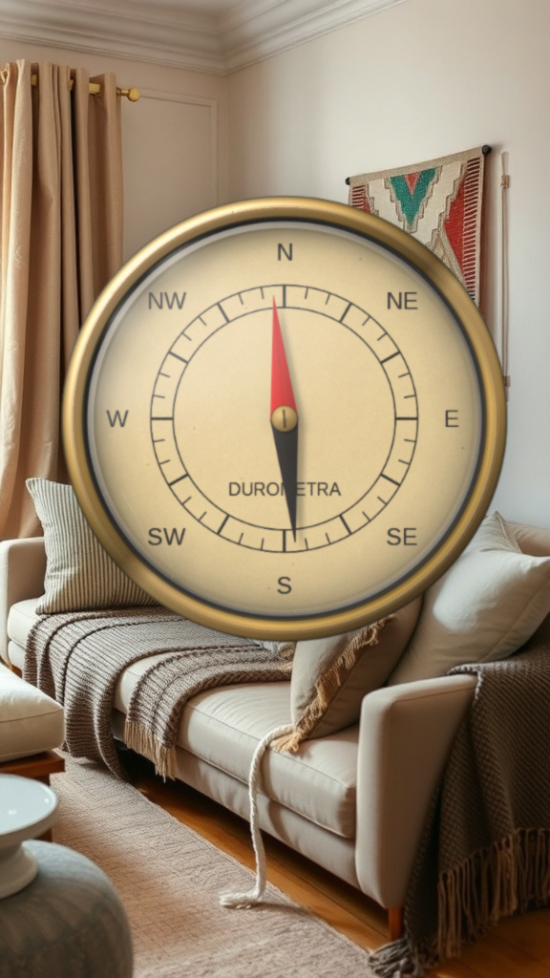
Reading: value=355 unit=°
